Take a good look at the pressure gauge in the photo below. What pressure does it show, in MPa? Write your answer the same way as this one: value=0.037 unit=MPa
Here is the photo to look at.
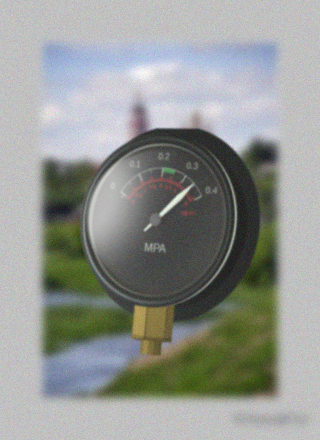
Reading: value=0.35 unit=MPa
